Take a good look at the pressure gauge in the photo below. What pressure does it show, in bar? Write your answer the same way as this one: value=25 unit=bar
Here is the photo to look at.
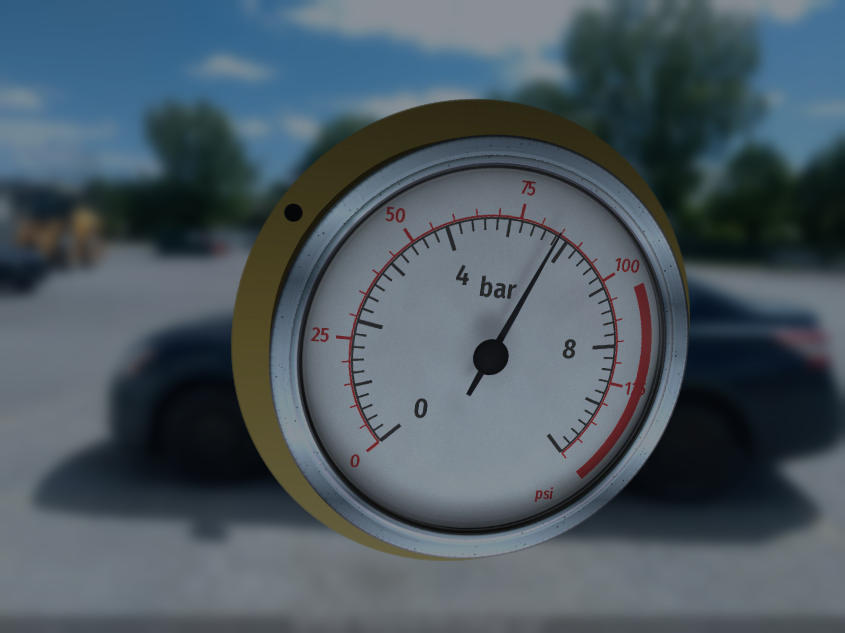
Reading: value=5.8 unit=bar
